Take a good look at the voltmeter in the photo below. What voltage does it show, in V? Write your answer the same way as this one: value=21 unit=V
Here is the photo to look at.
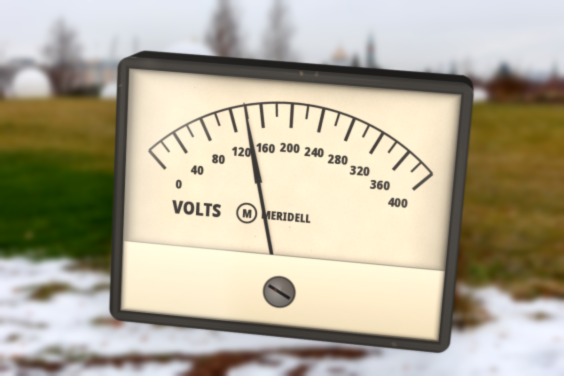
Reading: value=140 unit=V
